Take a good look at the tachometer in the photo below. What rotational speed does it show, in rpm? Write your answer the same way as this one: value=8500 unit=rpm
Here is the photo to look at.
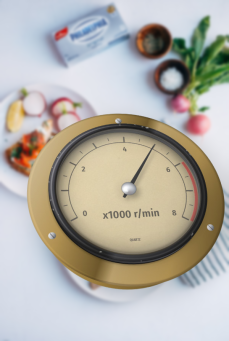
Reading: value=5000 unit=rpm
